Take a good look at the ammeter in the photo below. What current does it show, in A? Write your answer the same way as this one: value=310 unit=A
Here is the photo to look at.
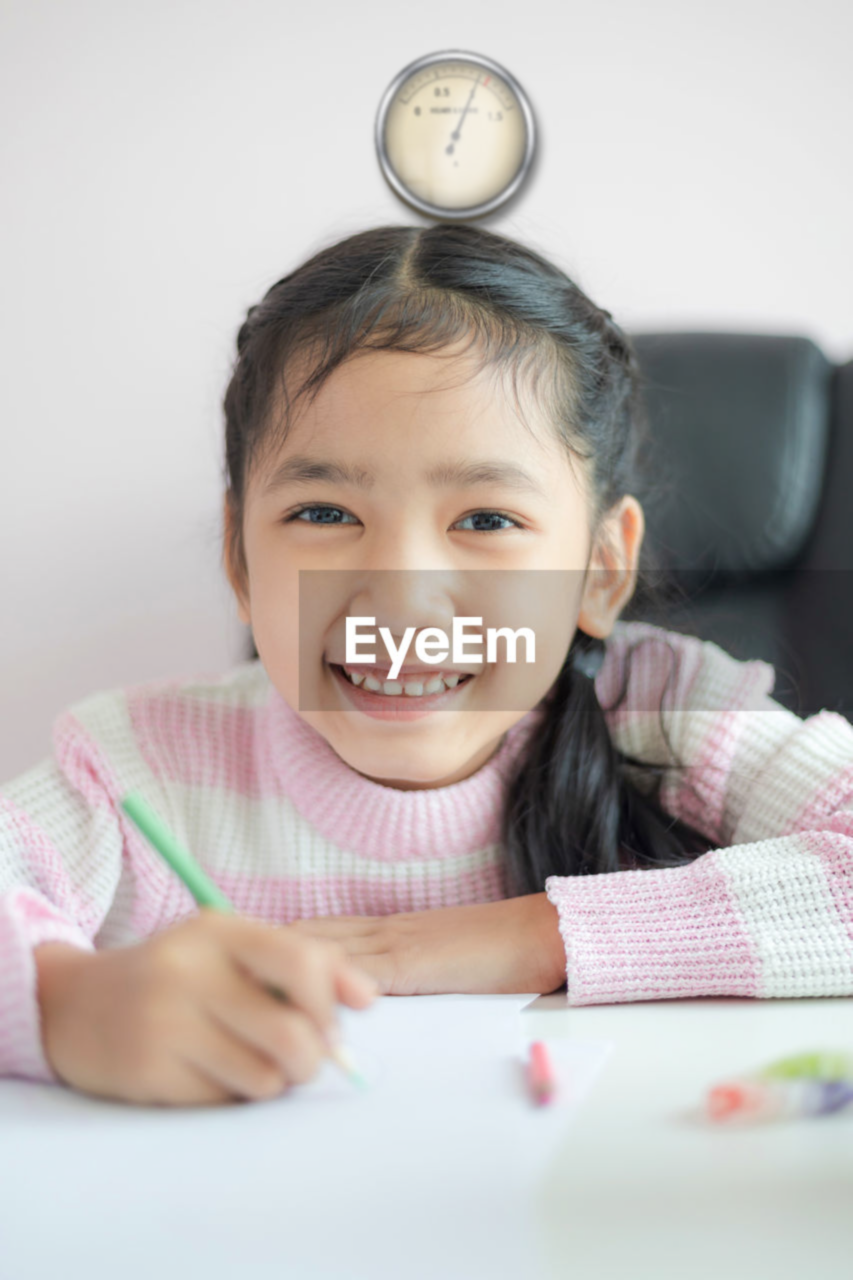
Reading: value=1 unit=A
